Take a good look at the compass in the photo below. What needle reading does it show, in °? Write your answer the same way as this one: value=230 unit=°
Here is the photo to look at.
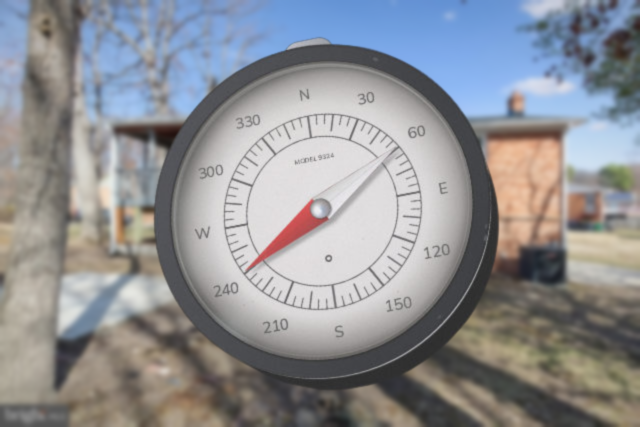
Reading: value=240 unit=°
